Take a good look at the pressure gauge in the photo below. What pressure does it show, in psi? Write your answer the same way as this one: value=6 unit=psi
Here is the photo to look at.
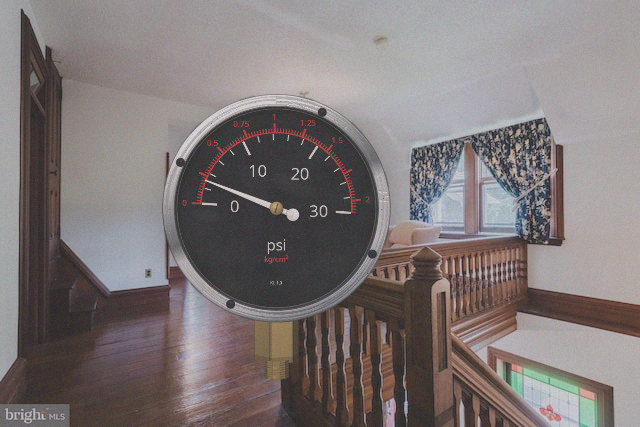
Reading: value=3 unit=psi
